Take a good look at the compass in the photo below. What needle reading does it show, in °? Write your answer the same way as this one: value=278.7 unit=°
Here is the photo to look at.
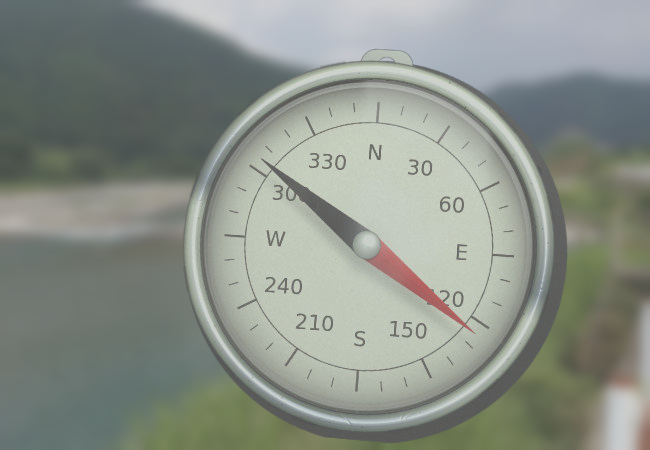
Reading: value=125 unit=°
